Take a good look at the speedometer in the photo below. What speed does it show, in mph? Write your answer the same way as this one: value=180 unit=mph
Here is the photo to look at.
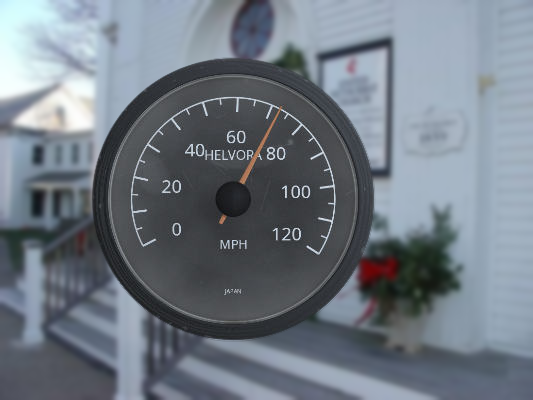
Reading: value=72.5 unit=mph
